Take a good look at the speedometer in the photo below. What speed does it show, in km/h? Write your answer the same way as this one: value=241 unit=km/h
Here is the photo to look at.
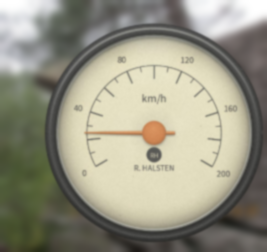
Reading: value=25 unit=km/h
